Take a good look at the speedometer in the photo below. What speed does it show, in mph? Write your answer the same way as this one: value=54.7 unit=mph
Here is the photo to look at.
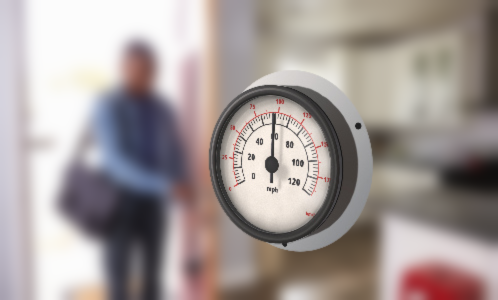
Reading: value=60 unit=mph
